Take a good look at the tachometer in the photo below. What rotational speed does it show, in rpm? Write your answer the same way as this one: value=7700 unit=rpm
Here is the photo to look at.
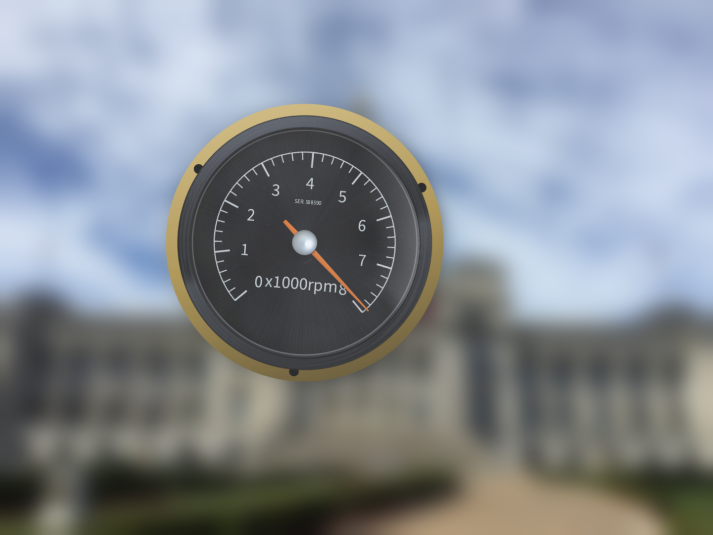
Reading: value=7900 unit=rpm
